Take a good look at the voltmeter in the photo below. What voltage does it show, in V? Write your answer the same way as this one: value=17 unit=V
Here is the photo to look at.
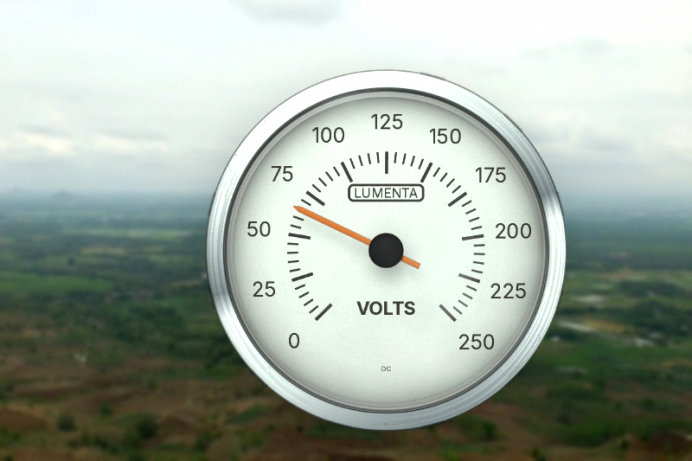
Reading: value=65 unit=V
